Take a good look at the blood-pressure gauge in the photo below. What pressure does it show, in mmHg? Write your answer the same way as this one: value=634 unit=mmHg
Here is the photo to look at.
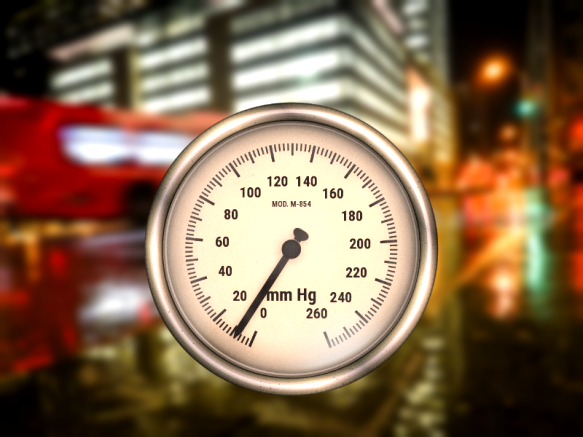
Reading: value=8 unit=mmHg
